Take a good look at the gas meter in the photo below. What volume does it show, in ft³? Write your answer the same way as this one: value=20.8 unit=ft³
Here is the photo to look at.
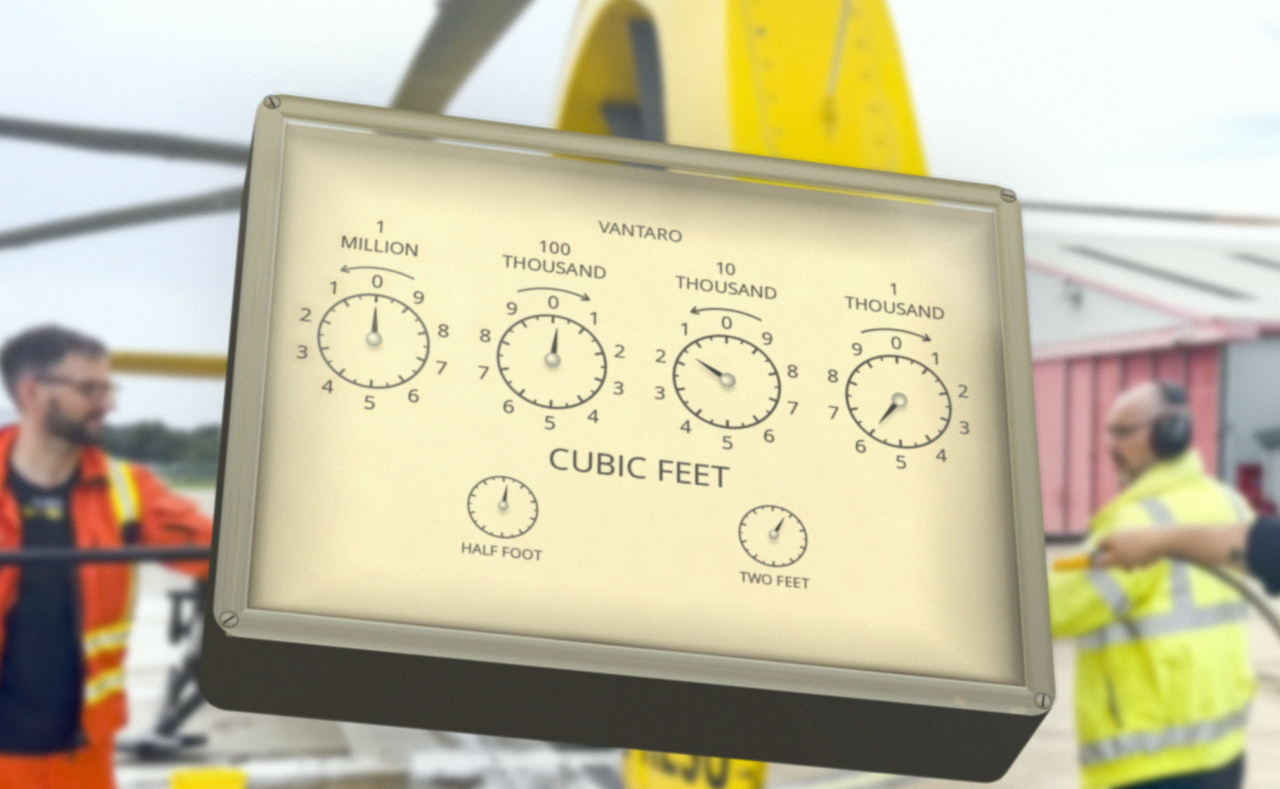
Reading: value=1600 unit=ft³
